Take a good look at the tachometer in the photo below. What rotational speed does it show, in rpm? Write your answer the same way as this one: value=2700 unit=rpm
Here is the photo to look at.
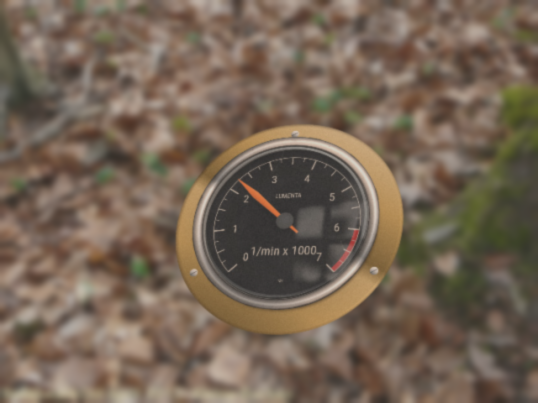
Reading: value=2250 unit=rpm
